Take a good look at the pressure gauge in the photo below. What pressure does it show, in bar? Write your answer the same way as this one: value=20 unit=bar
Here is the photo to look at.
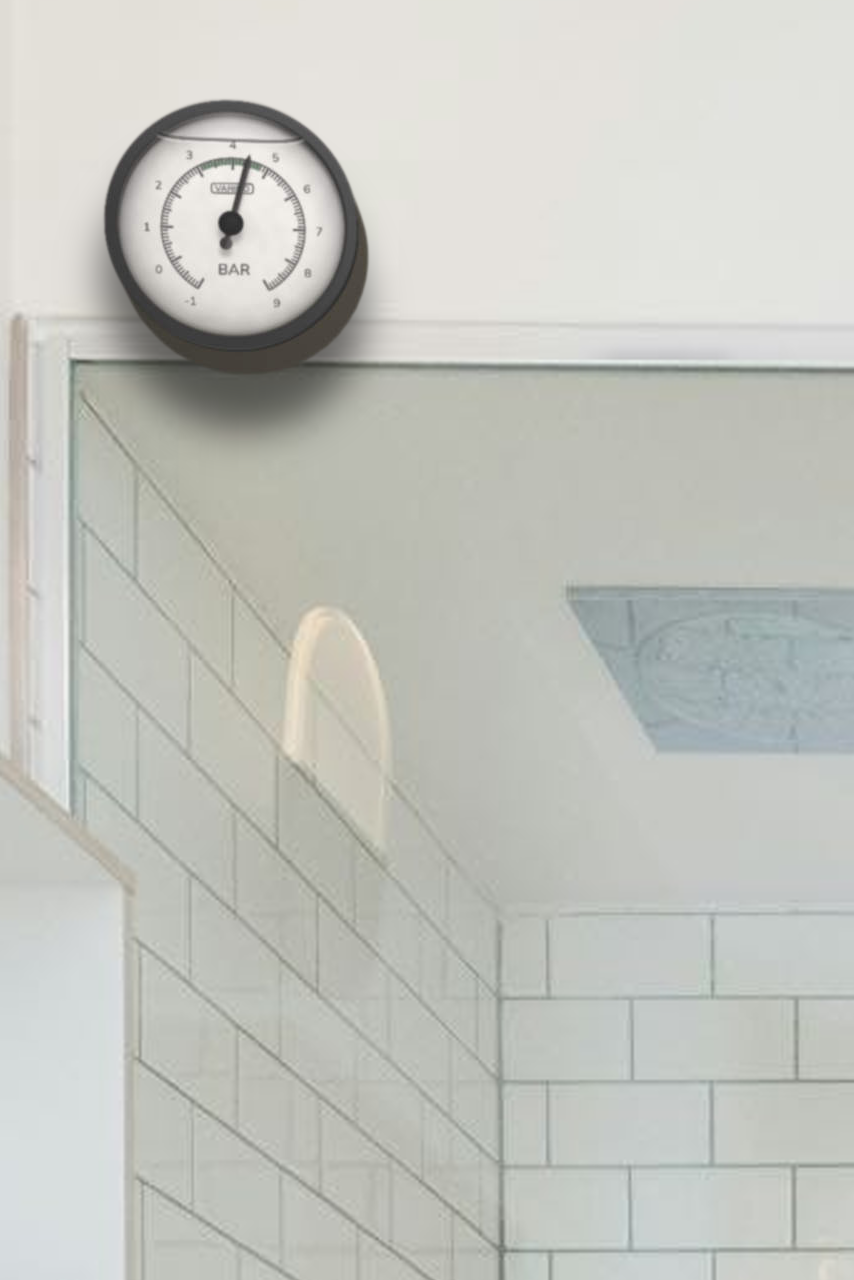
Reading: value=4.5 unit=bar
